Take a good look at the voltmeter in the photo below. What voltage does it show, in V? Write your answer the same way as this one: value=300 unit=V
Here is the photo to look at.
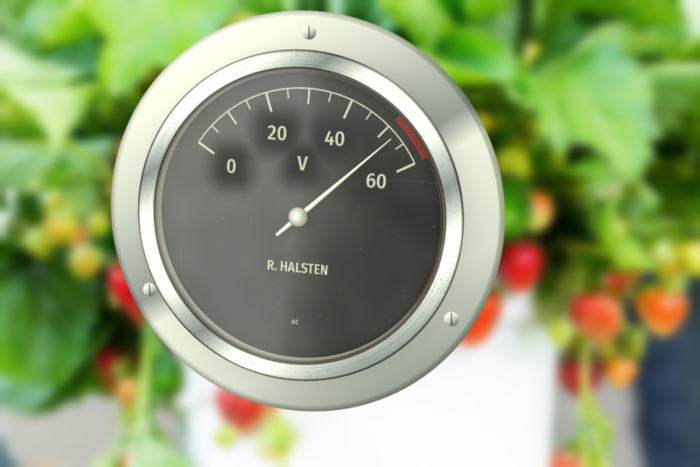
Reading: value=52.5 unit=V
